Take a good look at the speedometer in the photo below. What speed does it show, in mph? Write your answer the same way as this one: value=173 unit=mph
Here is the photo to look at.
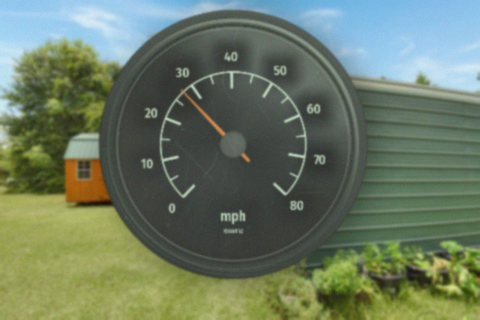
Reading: value=27.5 unit=mph
